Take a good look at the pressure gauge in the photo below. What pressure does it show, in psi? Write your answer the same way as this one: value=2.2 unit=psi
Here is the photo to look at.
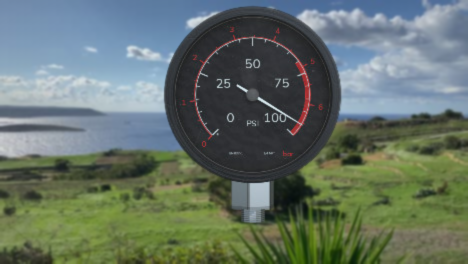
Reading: value=95 unit=psi
